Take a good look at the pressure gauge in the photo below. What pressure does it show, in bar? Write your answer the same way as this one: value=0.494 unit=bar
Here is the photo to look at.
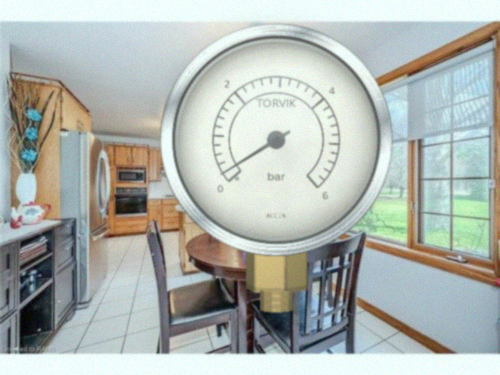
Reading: value=0.2 unit=bar
